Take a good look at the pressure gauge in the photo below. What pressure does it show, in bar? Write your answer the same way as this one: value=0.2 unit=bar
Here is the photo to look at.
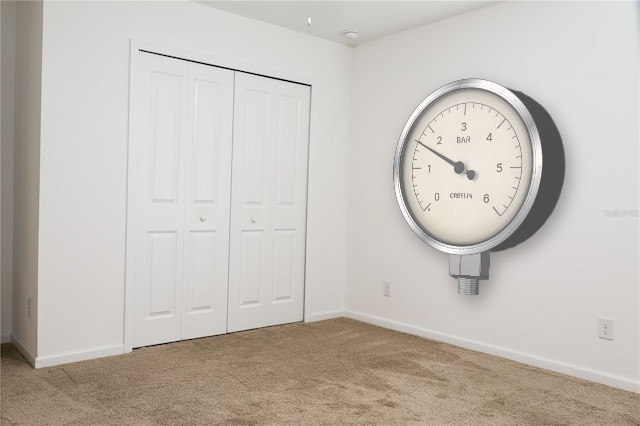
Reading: value=1.6 unit=bar
